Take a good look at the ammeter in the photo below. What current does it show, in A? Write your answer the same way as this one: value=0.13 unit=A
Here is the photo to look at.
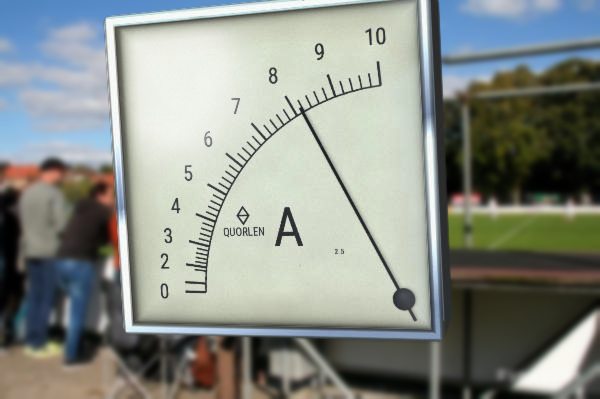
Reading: value=8.2 unit=A
